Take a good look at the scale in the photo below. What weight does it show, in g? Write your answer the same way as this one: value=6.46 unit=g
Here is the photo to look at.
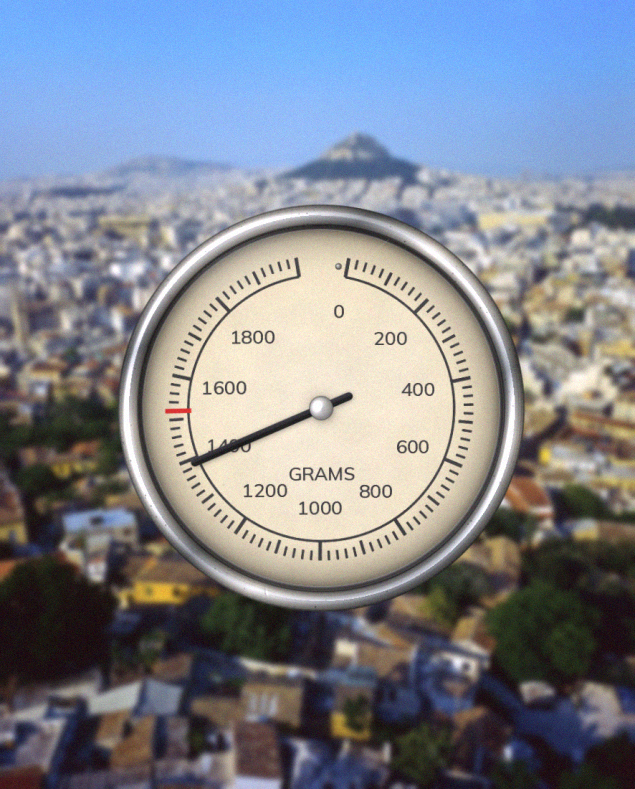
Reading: value=1390 unit=g
